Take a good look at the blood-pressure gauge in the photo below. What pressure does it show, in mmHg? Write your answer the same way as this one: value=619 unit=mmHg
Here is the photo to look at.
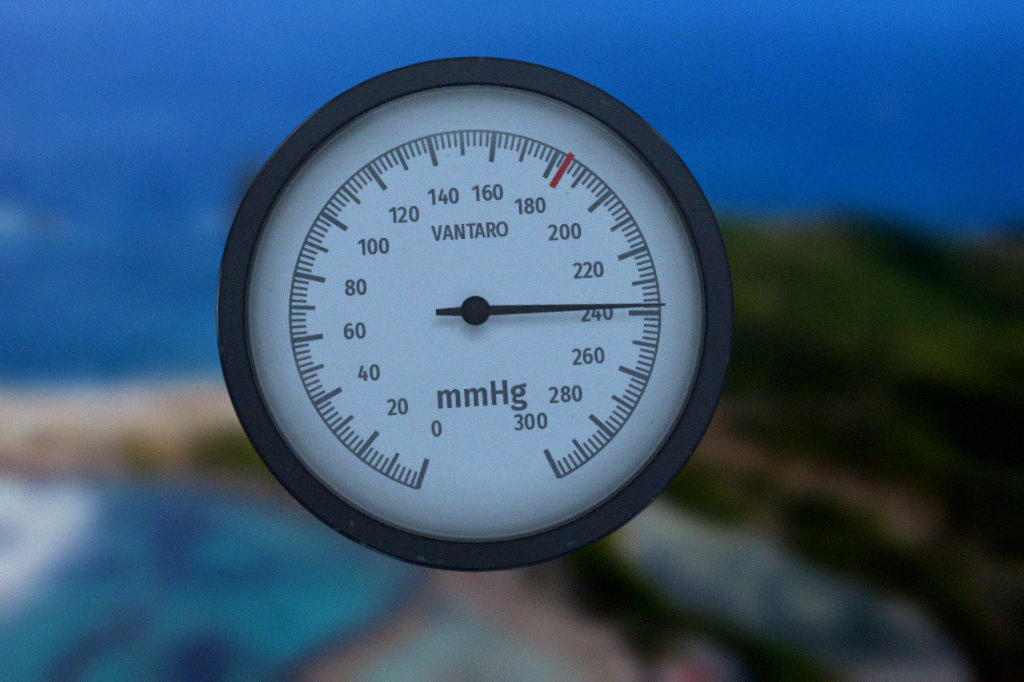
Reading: value=238 unit=mmHg
